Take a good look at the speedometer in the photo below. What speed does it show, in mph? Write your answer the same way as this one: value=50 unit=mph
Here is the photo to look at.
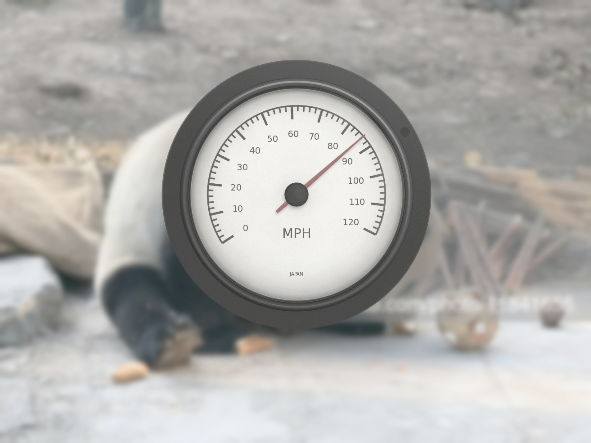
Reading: value=86 unit=mph
